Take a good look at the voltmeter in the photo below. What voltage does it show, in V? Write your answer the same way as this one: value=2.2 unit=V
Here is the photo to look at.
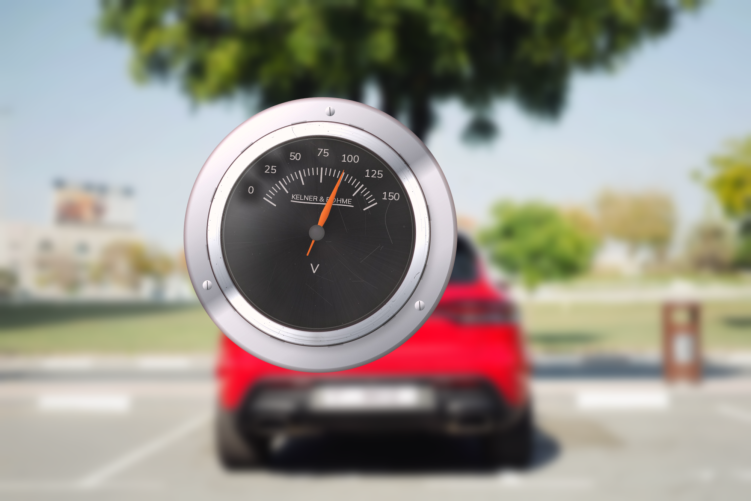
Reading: value=100 unit=V
